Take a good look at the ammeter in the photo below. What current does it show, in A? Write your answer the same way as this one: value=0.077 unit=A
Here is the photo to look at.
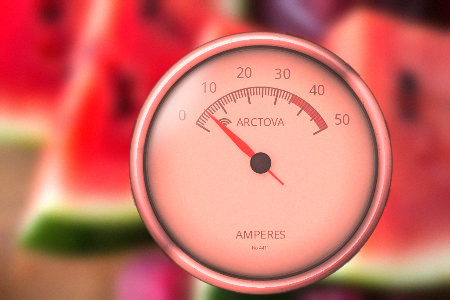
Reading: value=5 unit=A
